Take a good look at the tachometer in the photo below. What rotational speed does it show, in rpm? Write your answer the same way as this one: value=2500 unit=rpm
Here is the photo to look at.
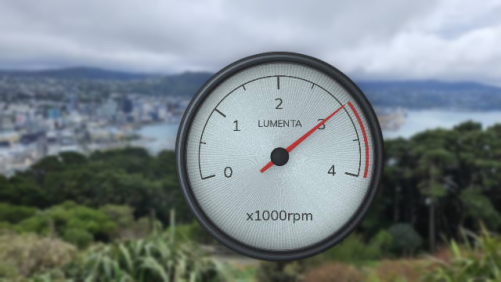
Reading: value=3000 unit=rpm
